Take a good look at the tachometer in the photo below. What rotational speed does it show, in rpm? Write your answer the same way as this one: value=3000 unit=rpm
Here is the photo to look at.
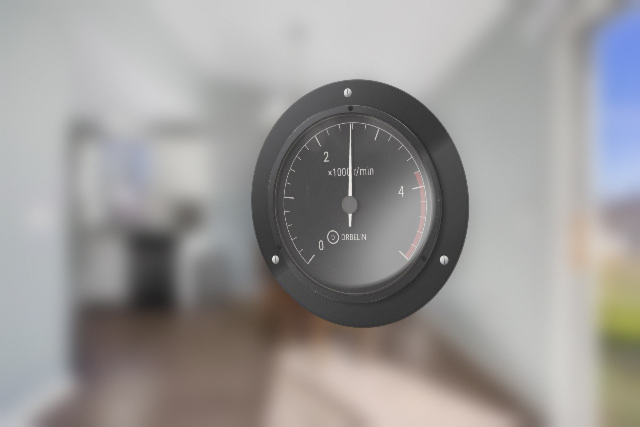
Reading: value=2600 unit=rpm
